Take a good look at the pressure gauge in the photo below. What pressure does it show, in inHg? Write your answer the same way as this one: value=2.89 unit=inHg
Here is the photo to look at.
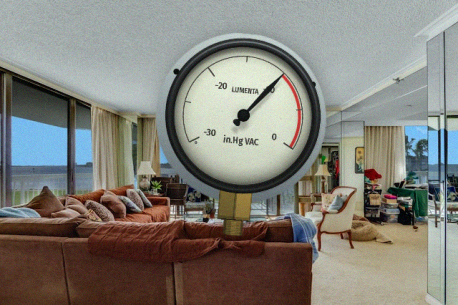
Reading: value=-10 unit=inHg
